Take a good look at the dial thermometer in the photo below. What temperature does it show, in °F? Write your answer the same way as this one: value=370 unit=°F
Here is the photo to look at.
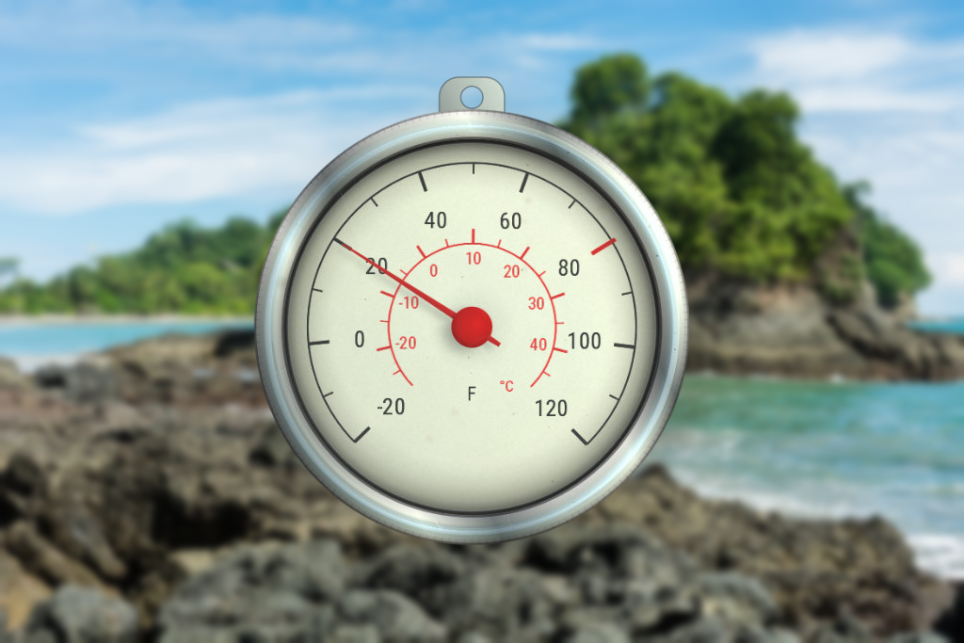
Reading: value=20 unit=°F
